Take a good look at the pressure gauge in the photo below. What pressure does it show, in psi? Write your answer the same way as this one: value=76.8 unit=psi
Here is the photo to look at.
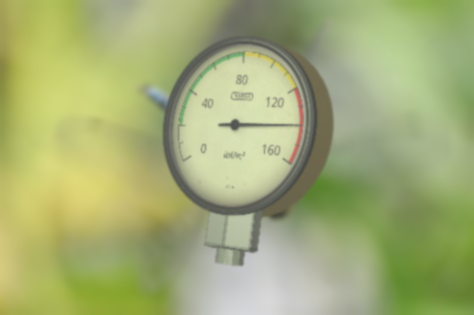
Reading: value=140 unit=psi
